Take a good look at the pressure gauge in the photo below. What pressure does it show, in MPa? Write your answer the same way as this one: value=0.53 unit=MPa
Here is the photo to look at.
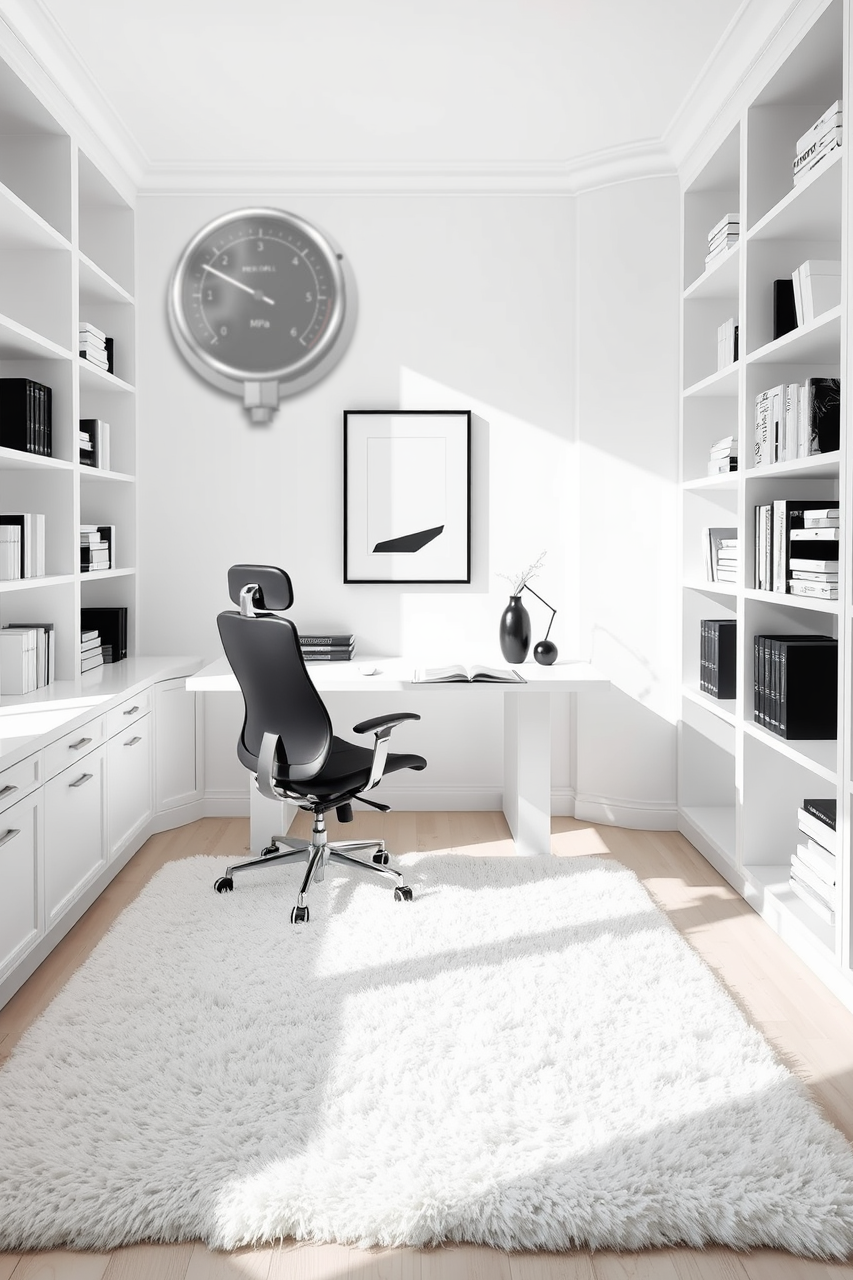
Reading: value=1.6 unit=MPa
